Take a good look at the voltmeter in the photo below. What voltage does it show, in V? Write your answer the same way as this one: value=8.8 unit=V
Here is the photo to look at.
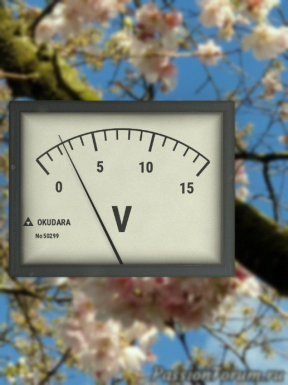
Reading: value=2.5 unit=V
